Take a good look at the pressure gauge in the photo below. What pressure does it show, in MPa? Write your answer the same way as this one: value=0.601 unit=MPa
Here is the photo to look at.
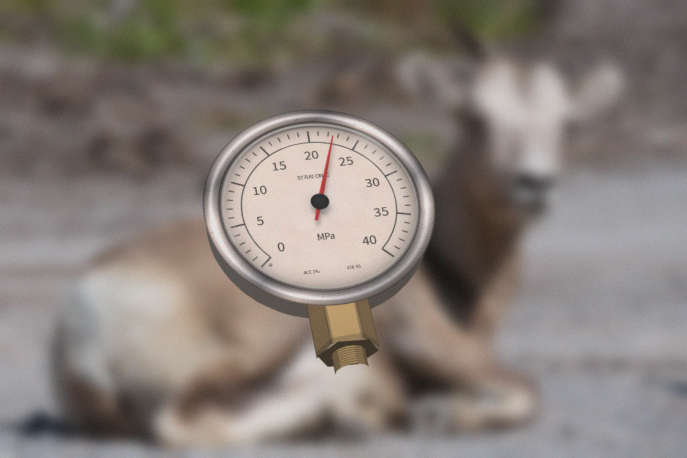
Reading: value=22.5 unit=MPa
